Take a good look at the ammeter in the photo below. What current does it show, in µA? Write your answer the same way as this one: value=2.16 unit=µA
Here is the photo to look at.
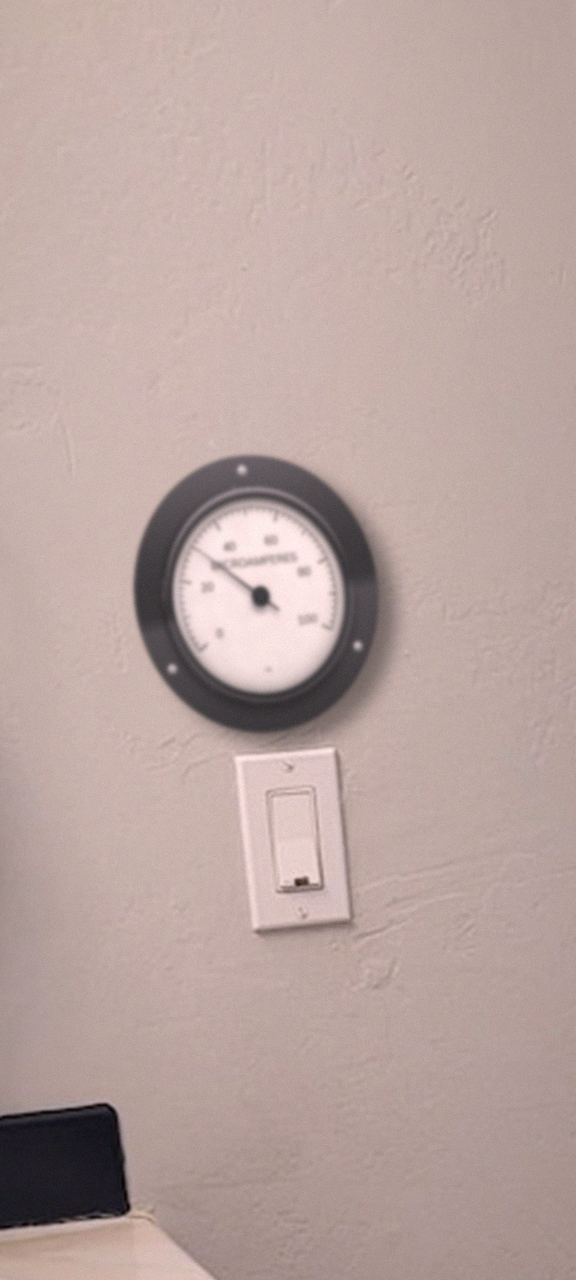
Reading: value=30 unit=µA
